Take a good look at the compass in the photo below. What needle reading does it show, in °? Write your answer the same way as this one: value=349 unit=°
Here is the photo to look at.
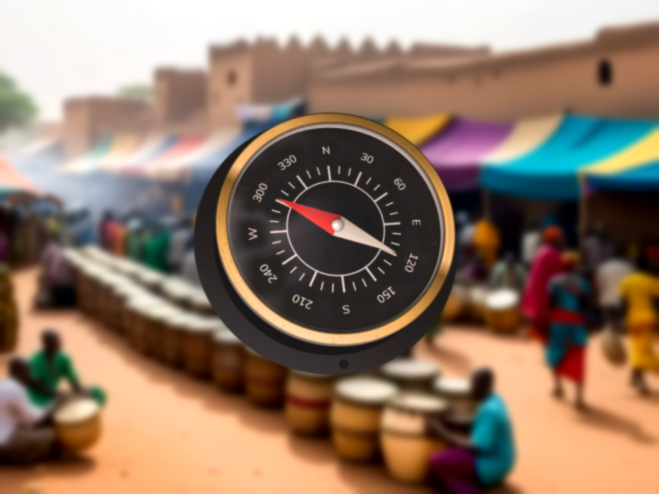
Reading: value=300 unit=°
